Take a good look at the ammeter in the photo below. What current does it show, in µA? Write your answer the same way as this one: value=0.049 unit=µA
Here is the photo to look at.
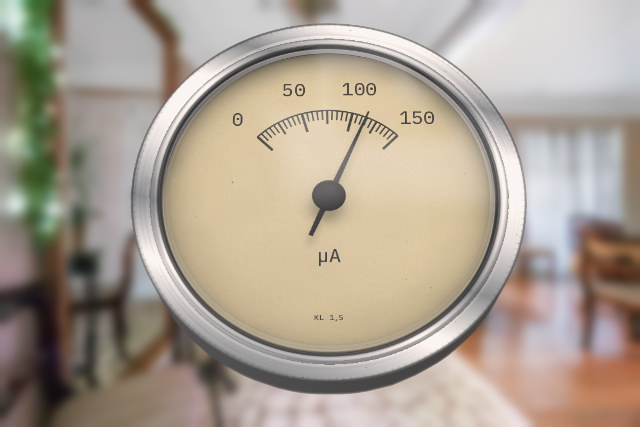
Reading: value=115 unit=µA
